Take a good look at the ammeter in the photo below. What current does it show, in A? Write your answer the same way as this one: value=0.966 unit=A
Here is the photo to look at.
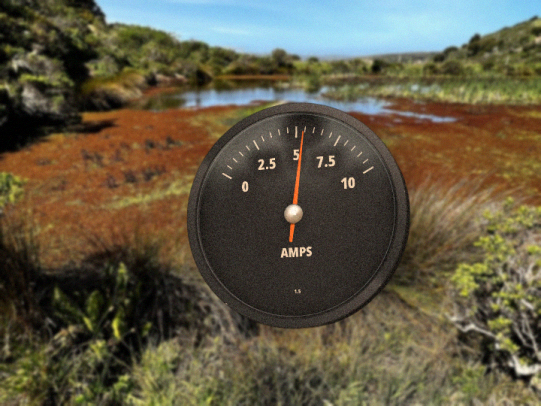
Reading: value=5.5 unit=A
